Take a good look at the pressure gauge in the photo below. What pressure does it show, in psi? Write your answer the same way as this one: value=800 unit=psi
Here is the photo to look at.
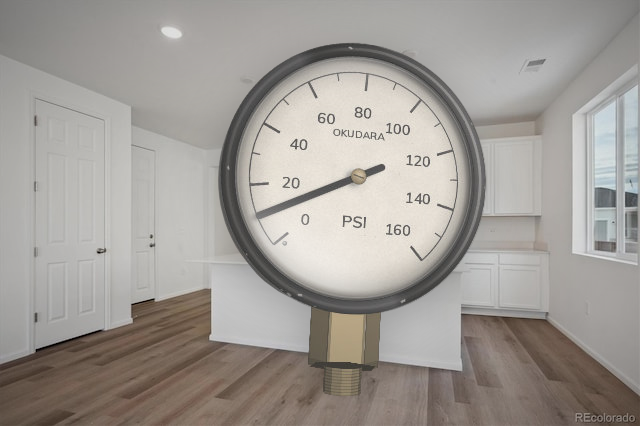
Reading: value=10 unit=psi
